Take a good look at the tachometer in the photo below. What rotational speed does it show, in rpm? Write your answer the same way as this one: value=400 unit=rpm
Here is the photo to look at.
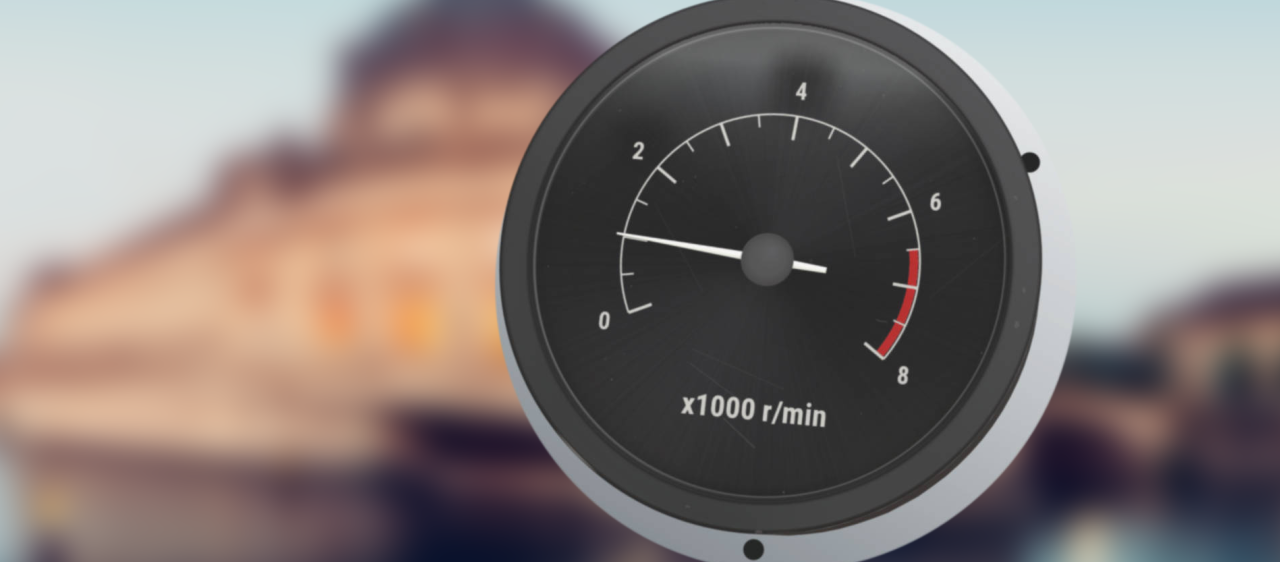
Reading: value=1000 unit=rpm
